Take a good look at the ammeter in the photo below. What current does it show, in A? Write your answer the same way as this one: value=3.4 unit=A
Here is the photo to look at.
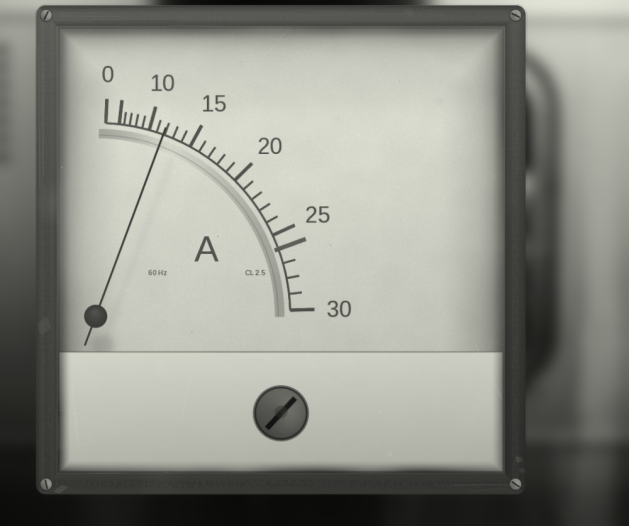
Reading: value=12 unit=A
